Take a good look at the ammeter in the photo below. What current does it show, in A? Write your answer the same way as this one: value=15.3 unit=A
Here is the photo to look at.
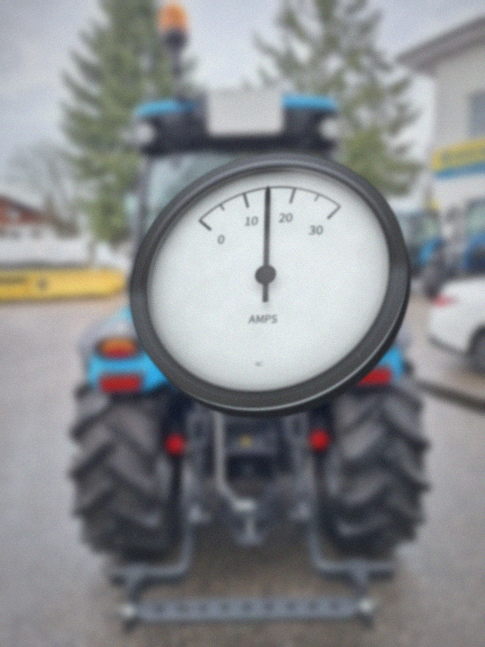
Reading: value=15 unit=A
